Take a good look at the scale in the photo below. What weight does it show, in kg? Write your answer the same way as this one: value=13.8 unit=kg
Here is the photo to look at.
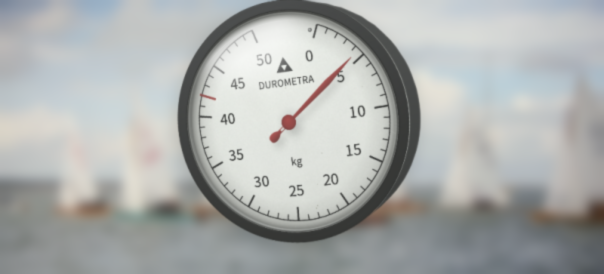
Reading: value=4.5 unit=kg
